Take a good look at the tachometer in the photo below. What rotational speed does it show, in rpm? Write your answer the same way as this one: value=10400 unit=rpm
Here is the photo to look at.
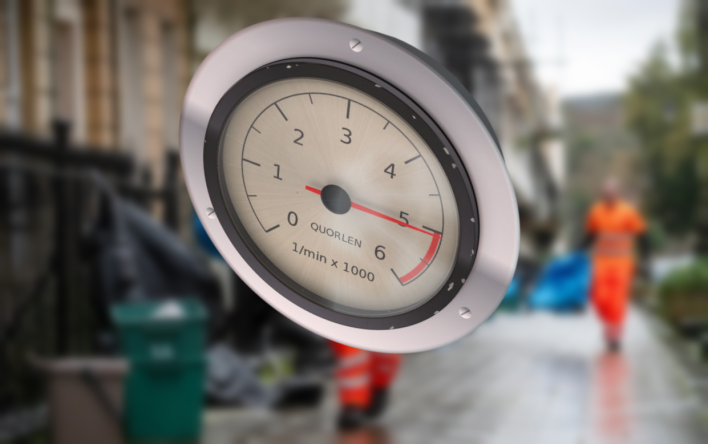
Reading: value=5000 unit=rpm
